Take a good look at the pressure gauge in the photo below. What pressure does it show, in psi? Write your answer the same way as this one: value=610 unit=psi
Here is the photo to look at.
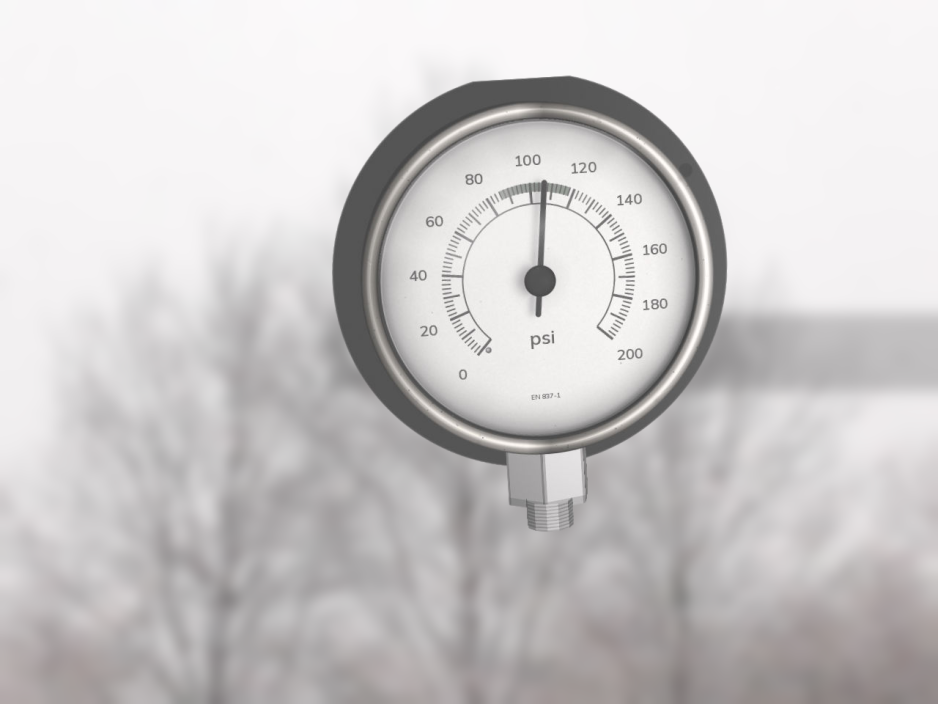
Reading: value=106 unit=psi
